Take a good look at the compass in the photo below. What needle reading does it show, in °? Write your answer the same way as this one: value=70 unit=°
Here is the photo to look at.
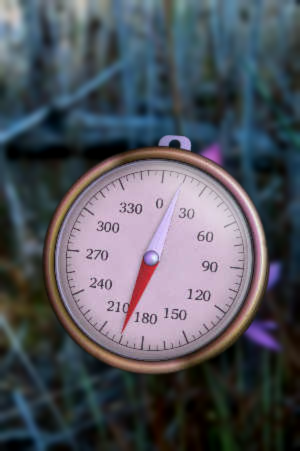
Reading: value=195 unit=°
